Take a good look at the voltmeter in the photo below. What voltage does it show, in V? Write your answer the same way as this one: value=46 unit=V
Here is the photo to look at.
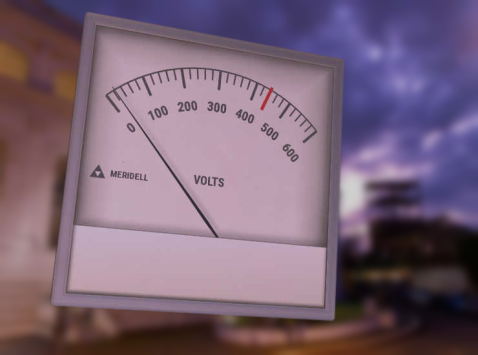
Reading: value=20 unit=V
